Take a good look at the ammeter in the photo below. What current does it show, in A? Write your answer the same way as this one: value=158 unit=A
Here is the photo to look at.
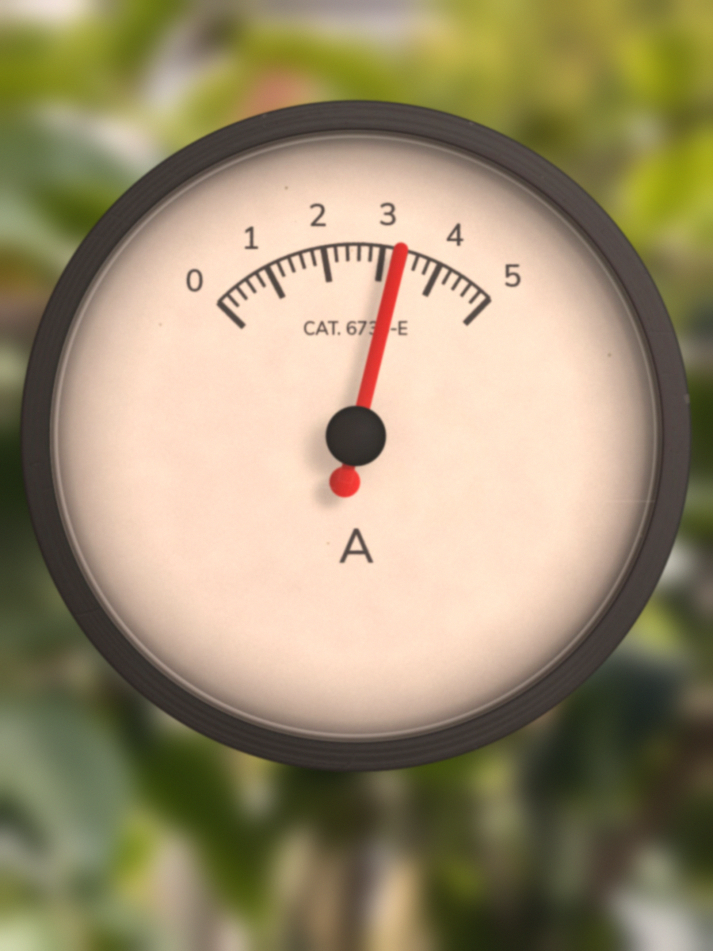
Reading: value=3.3 unit=A
